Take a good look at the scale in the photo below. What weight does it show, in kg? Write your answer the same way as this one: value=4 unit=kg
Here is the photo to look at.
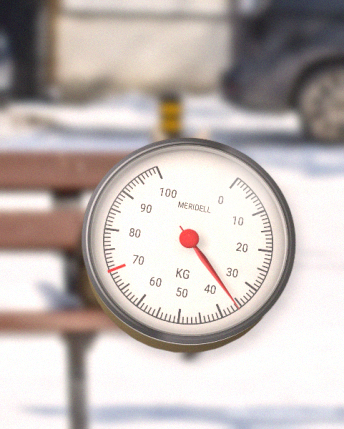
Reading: value=36 unit=kg
